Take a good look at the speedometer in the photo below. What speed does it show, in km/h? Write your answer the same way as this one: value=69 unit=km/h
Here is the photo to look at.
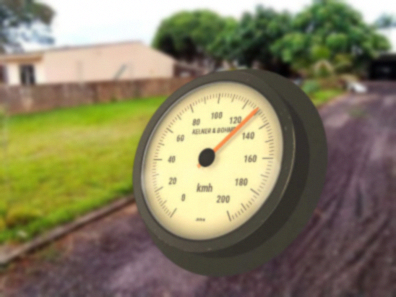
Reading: value=130 unit=km/h
